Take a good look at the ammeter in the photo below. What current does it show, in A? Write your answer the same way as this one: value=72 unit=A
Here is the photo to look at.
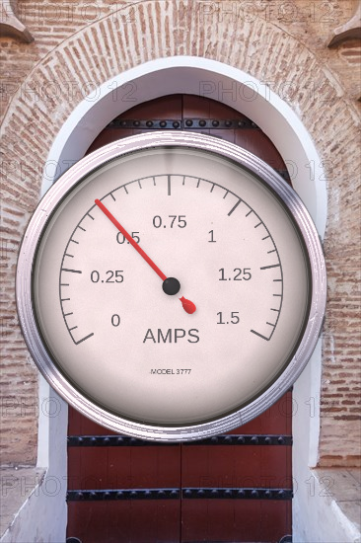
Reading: value=0.5 unit=A
